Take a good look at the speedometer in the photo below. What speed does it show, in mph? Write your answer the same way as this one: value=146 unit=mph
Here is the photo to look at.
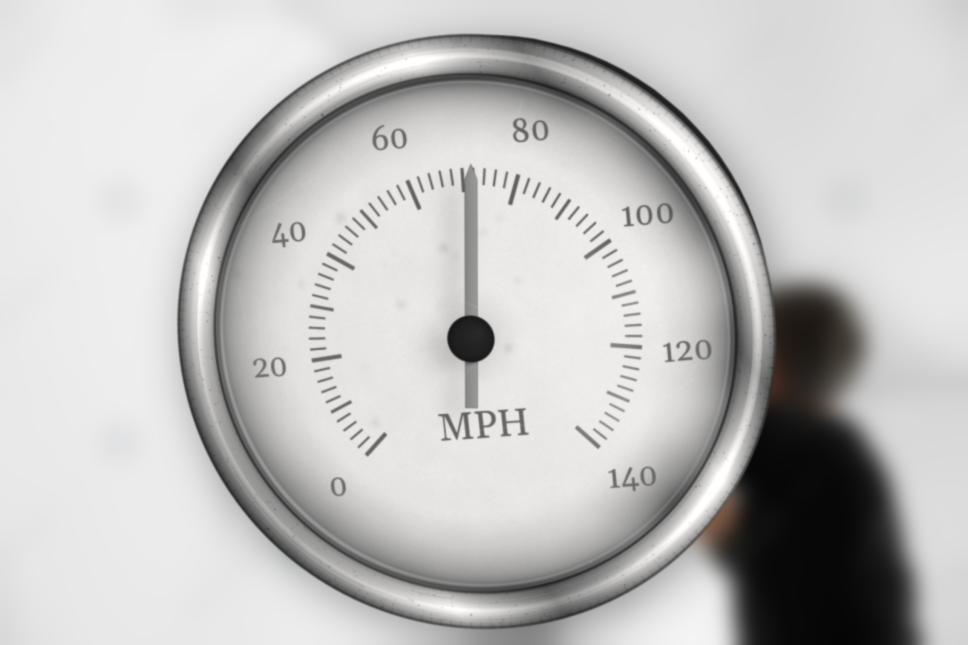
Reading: value=72 unit=mph
